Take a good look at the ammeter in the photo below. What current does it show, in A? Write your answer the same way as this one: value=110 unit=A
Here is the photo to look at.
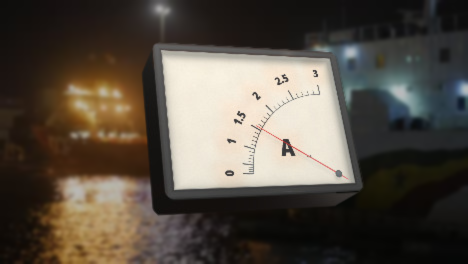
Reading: value=1.5 unit=A
